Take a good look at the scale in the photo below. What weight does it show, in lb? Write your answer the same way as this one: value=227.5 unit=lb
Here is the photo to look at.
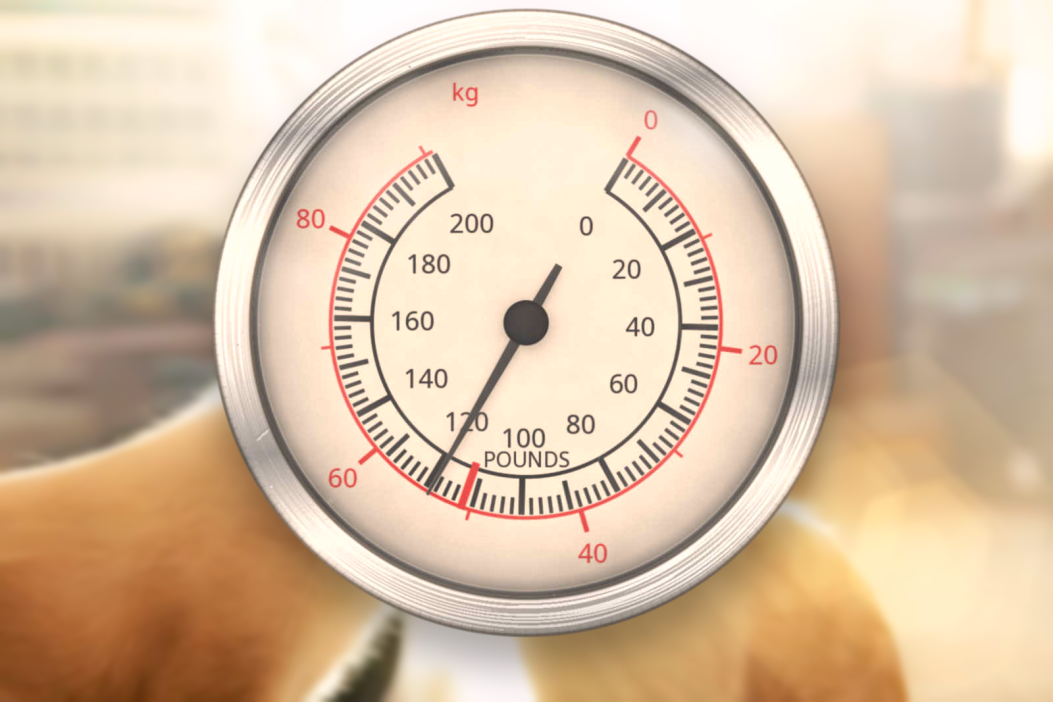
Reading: value=119 unit=lb
